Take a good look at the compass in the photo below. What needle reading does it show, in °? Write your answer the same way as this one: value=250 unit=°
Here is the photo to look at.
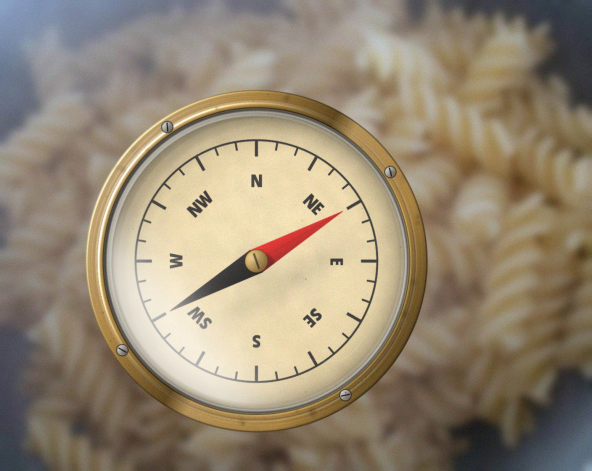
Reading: value=60 unit=°
